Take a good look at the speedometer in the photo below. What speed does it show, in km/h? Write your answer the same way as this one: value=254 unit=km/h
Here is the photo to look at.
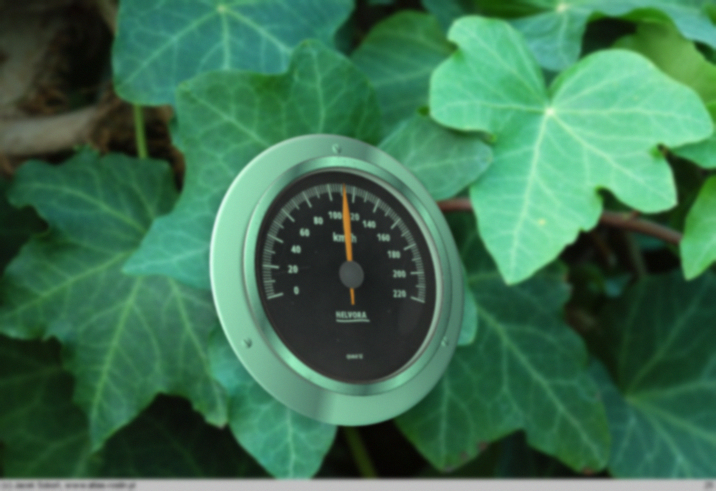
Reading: value=110 unit=km/h
